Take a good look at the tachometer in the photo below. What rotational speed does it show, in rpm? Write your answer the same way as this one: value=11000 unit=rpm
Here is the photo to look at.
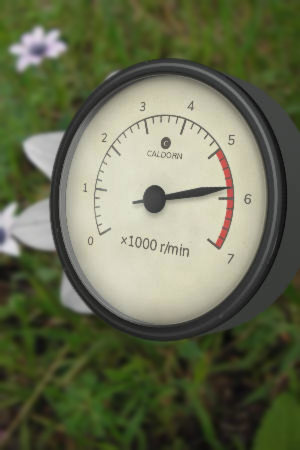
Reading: value=5800 unit=rpm
